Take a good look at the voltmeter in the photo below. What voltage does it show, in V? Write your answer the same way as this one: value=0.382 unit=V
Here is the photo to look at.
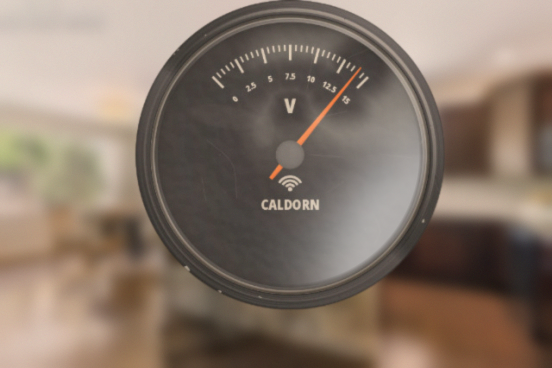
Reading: value=14 unit=V
